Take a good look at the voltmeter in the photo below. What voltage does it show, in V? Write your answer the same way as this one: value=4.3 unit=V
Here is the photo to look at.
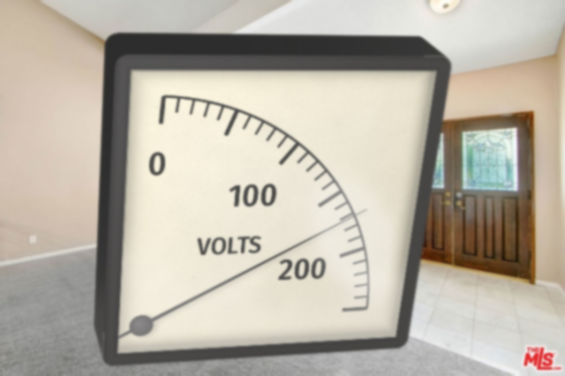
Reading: value=170 unit=V
